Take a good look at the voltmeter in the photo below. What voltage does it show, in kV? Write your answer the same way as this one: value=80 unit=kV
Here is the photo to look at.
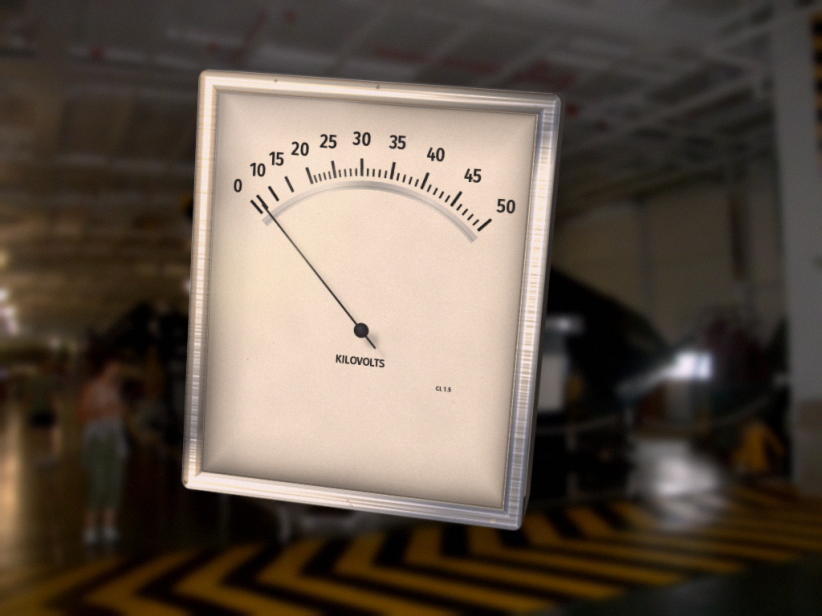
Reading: value=5 unit=kV
